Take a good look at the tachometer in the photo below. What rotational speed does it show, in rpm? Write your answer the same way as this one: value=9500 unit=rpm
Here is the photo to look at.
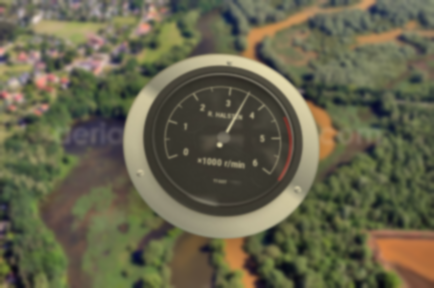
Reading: value=3500 unit=rpm
